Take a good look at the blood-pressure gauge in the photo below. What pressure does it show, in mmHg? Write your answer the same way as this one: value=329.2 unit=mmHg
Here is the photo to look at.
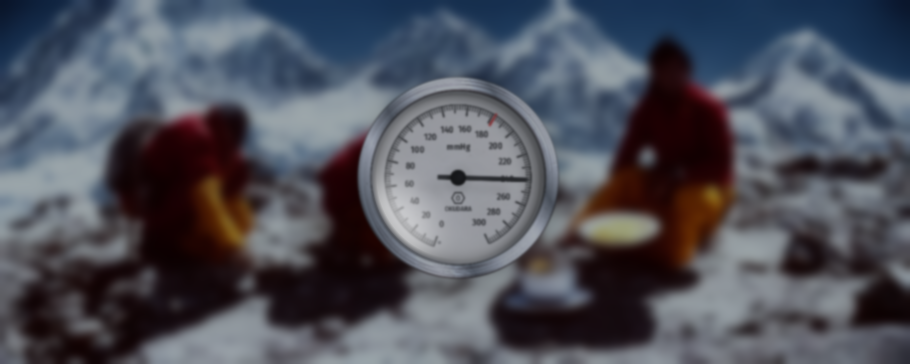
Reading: value=240 unit=mmHg
